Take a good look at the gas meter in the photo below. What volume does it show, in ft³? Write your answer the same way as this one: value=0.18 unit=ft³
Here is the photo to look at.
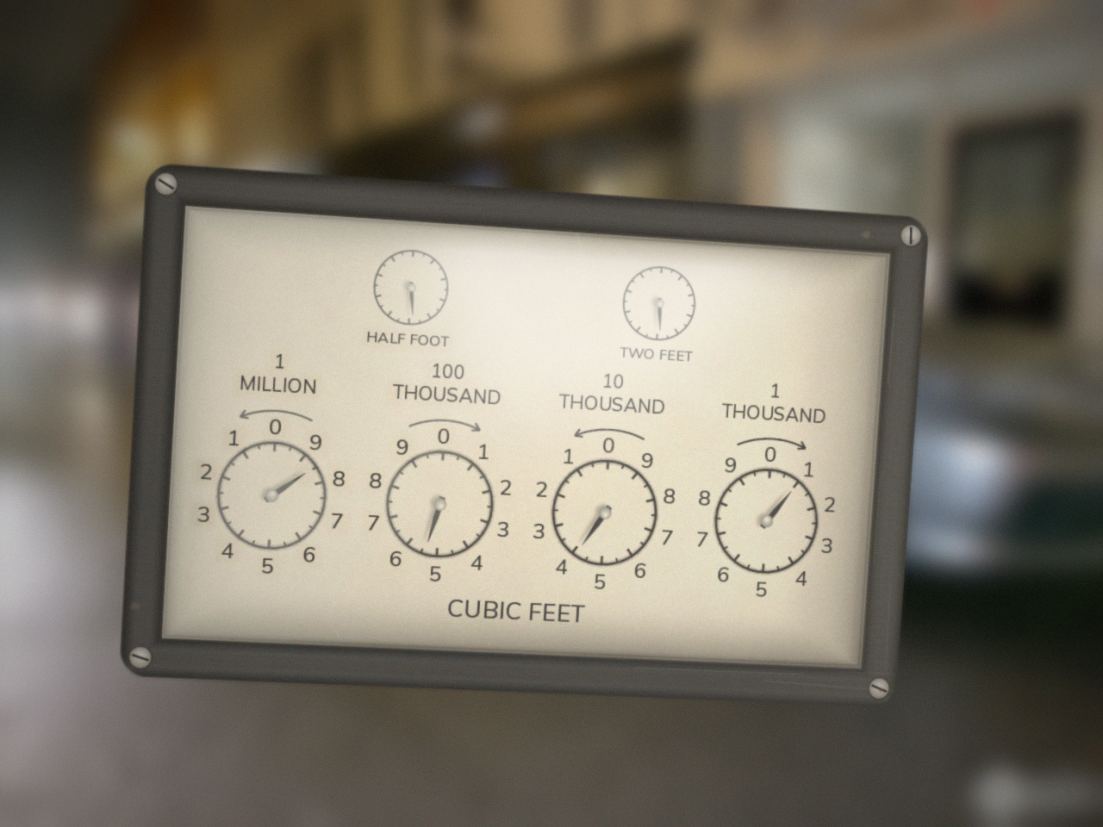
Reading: value=854100 unit=ft³
